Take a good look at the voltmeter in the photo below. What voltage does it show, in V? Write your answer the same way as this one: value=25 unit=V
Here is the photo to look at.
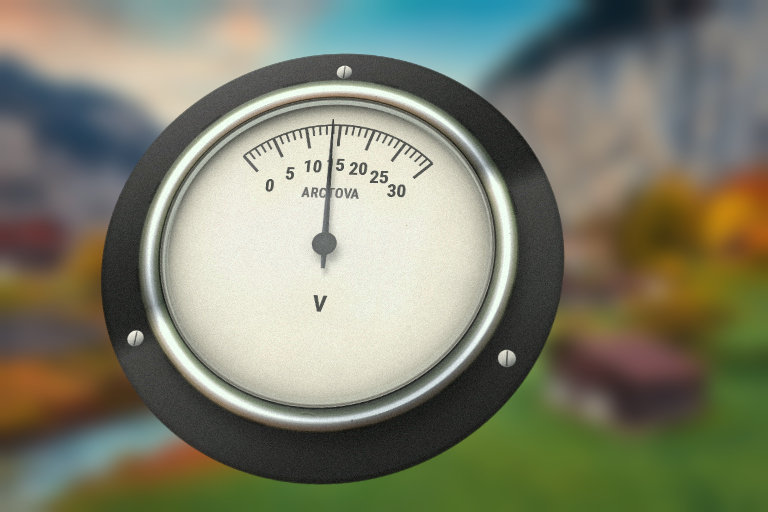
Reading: value=14 unit=V
